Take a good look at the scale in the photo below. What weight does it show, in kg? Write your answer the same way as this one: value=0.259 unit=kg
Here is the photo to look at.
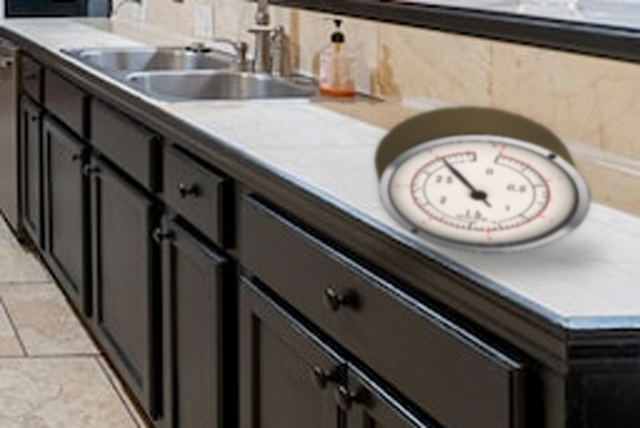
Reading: value=2.75 unit=kg
